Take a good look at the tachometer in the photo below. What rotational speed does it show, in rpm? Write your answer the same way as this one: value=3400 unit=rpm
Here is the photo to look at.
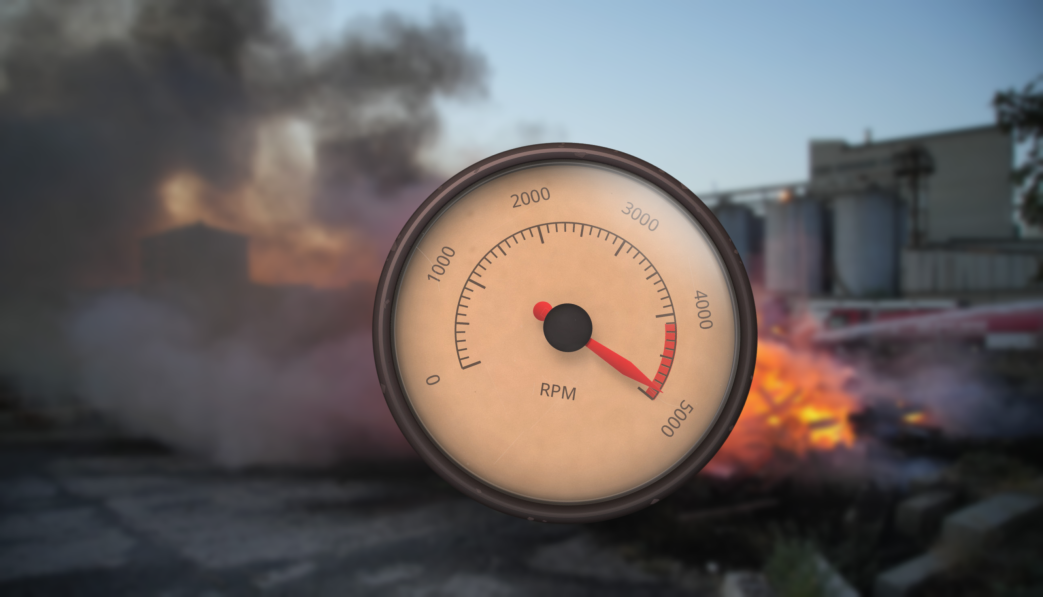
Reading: value=4900 unit=rpm
